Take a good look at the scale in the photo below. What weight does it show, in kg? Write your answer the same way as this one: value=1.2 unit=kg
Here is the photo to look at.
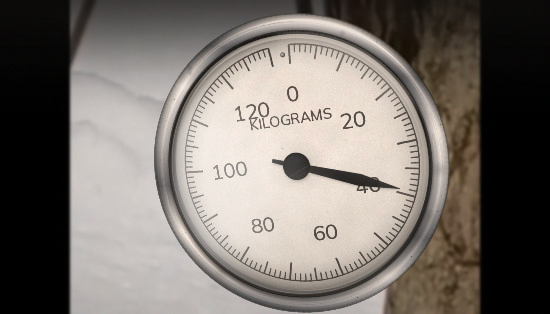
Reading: value=39 unit=kg
